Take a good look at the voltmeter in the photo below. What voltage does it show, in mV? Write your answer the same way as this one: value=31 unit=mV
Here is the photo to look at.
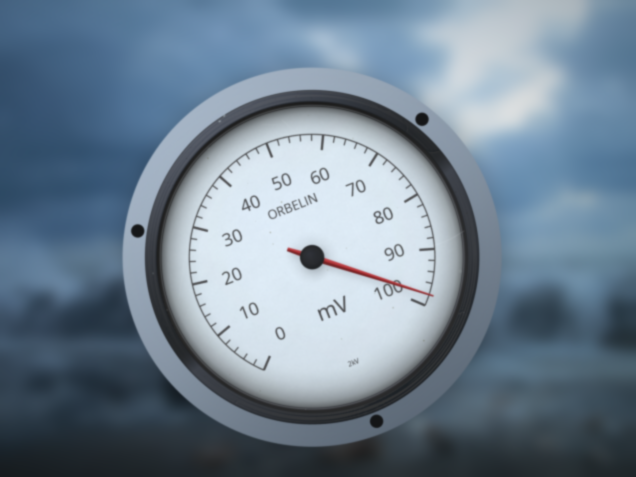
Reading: value=98 unit=mV
